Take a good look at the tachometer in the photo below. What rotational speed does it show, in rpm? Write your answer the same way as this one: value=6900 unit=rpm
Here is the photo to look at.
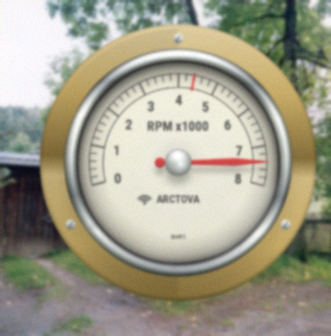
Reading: value=7400 unit=rpm
